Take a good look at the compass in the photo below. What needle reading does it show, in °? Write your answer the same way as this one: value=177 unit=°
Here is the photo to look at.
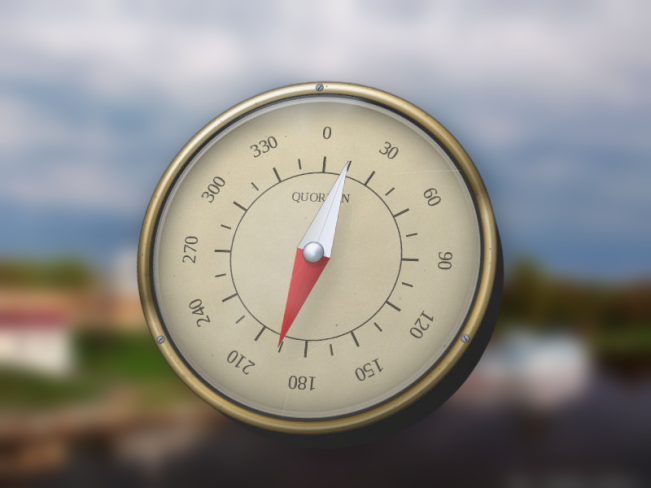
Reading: value=195 unit=°
